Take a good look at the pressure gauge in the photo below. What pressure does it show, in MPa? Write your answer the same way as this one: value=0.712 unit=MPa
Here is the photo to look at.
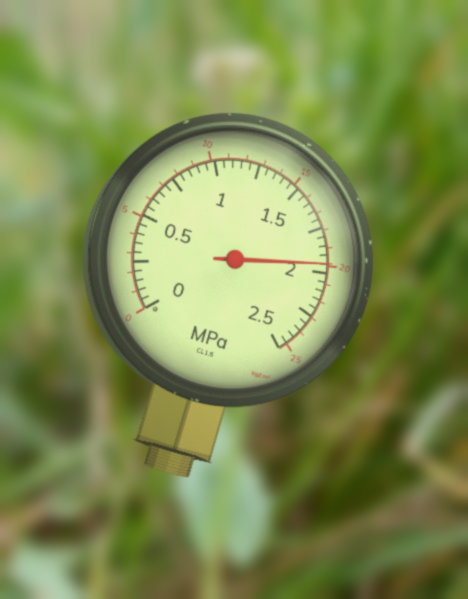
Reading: value=1.95 unit=MPa
